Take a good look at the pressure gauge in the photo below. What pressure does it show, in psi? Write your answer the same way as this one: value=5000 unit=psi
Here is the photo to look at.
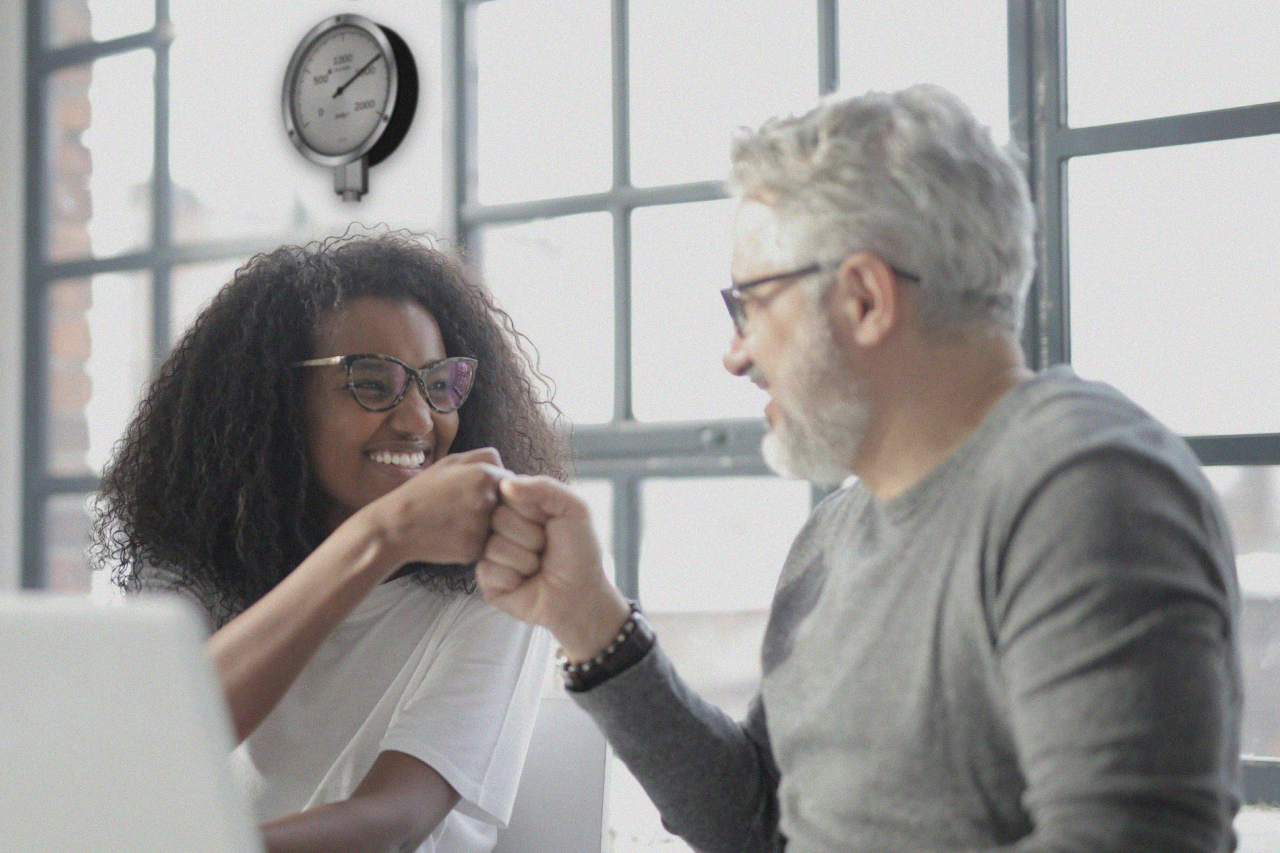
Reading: value=1500 unit=psi
